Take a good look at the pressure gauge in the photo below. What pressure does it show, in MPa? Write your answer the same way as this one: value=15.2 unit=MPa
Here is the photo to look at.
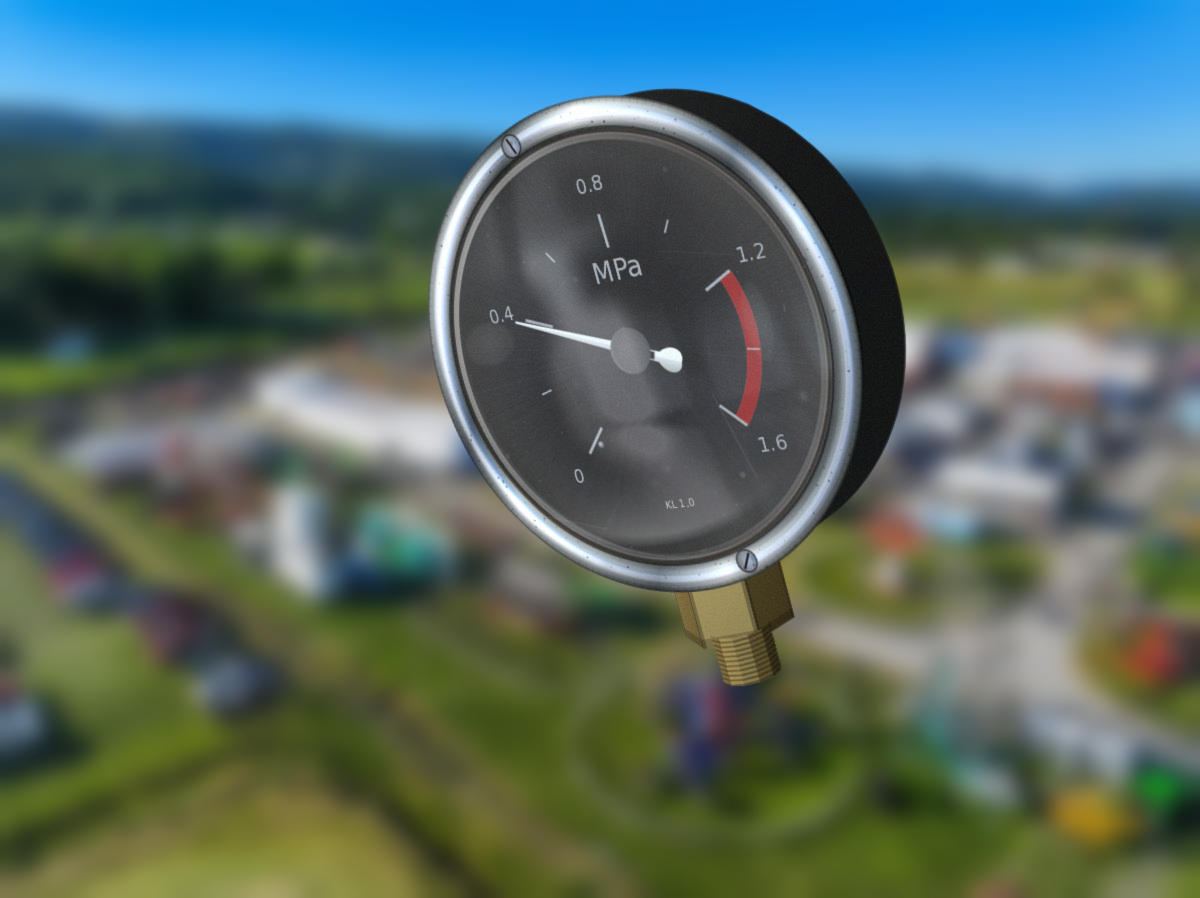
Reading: value=0.4 unit=MPa
